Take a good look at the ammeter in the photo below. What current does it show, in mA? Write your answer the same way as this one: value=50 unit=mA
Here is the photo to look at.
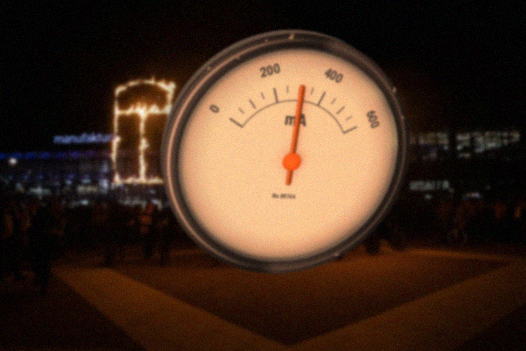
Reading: value=300 unit=mA
